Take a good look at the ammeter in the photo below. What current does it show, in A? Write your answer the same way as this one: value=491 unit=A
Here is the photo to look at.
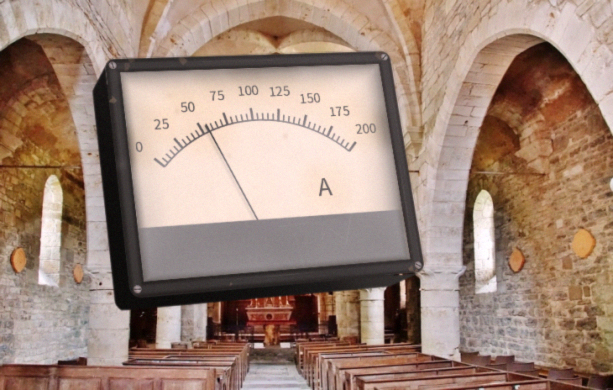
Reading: value=55 unit=A
